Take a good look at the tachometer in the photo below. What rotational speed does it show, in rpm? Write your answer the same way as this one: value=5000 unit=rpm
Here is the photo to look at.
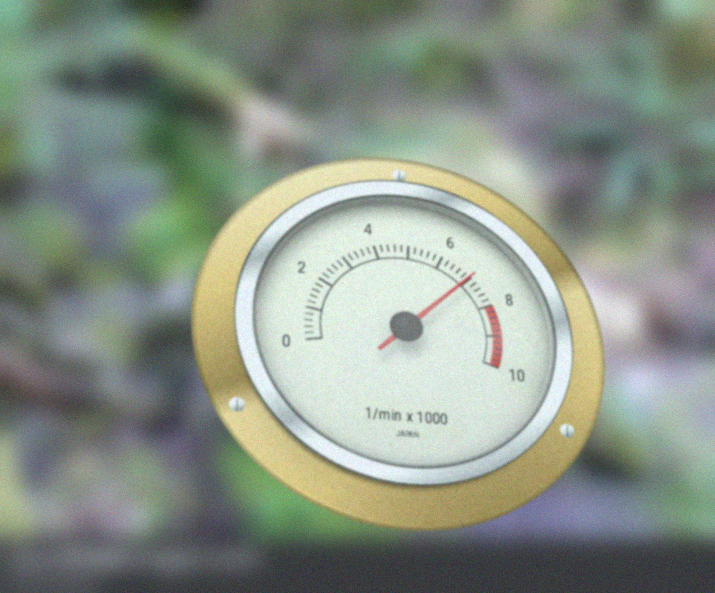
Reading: value=7000 unit=rpm
